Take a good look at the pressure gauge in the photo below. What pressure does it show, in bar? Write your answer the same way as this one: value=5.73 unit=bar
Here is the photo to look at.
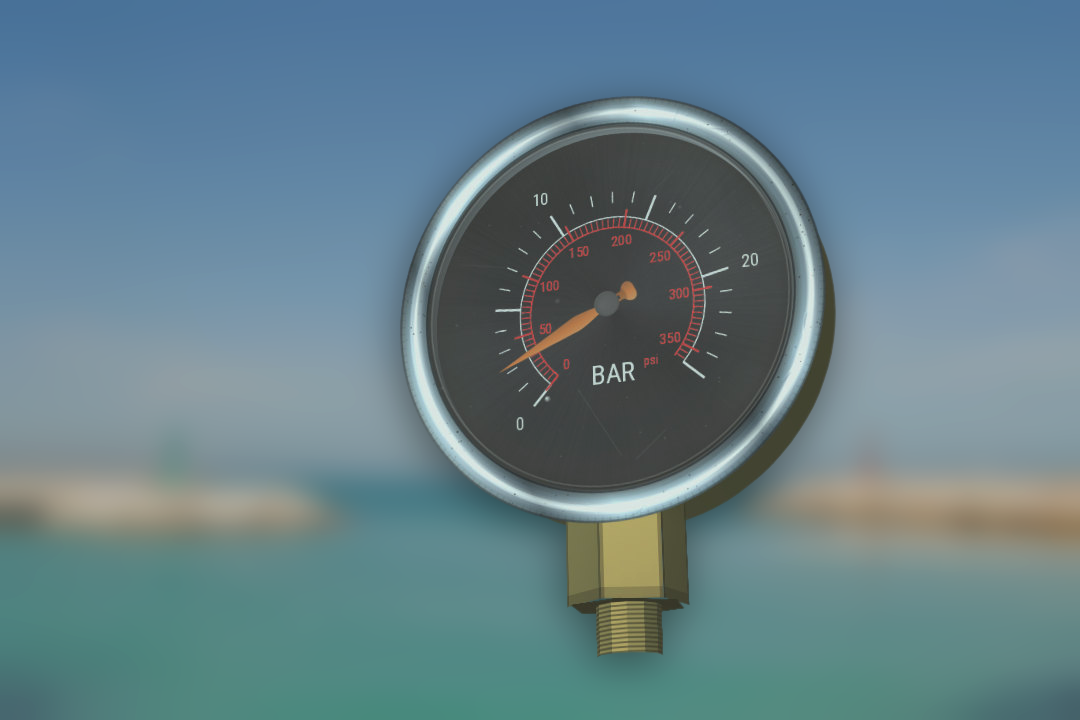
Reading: value=2 unit=bar
